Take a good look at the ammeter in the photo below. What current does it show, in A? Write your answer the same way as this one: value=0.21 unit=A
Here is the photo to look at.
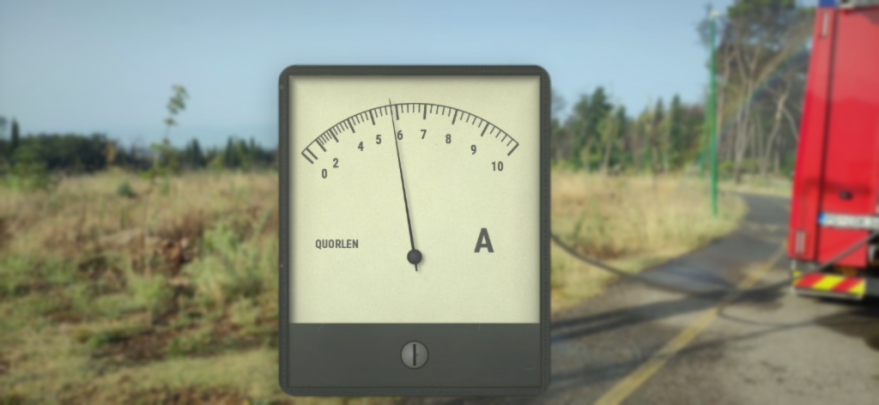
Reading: value=5.8 unit=A
